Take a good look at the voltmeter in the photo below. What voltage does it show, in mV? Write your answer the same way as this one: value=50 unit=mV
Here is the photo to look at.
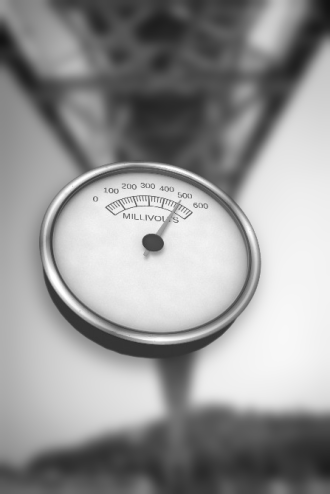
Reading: value=500 unit=mV
